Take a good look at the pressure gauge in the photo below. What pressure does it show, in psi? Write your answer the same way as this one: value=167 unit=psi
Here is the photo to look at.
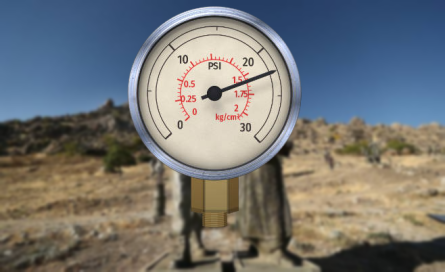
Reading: value=22.5 unit=psi
